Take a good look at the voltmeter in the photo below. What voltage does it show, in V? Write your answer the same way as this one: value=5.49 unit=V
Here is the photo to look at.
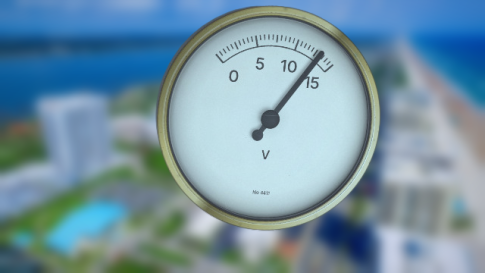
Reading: value=13 unit=V
